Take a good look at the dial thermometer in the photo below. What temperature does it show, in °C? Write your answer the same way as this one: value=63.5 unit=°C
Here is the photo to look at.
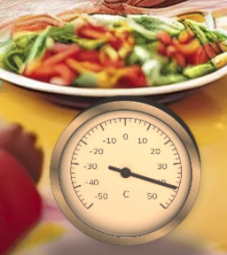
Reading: value=40 unit=°C
